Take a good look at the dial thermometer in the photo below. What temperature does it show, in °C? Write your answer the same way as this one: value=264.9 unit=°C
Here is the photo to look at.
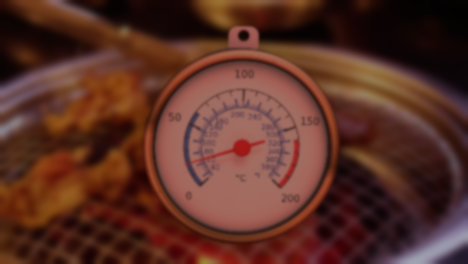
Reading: value=20 unit=°C
